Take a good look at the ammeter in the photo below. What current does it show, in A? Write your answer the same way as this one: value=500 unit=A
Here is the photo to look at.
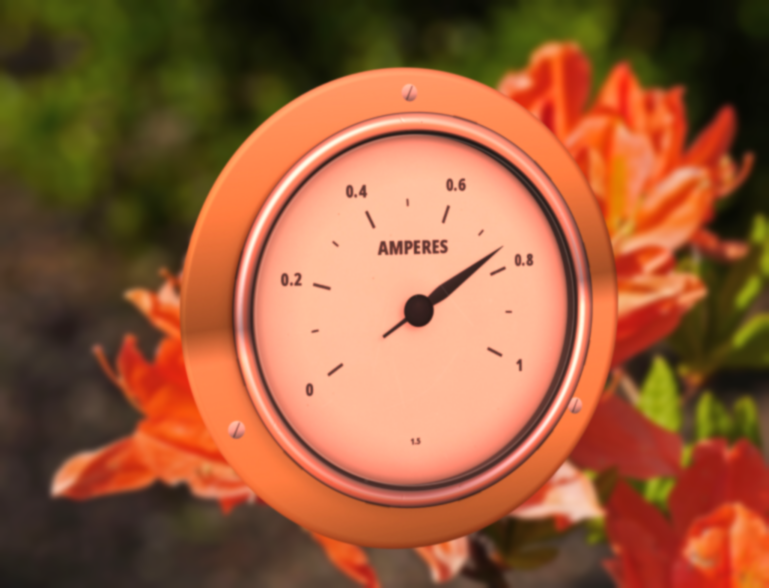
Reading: value=0.75 unit=A
